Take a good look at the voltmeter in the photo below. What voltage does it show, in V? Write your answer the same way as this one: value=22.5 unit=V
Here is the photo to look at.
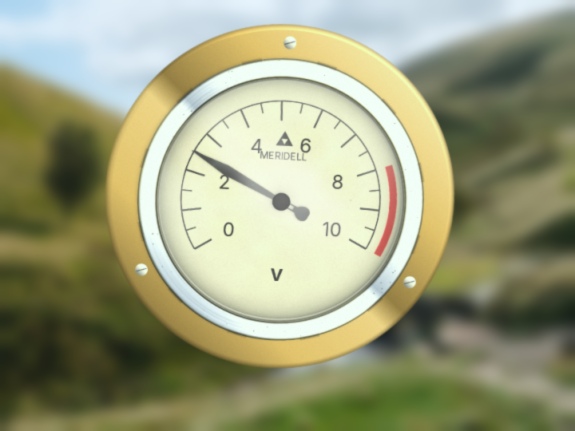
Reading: value=2.5 unit=V
